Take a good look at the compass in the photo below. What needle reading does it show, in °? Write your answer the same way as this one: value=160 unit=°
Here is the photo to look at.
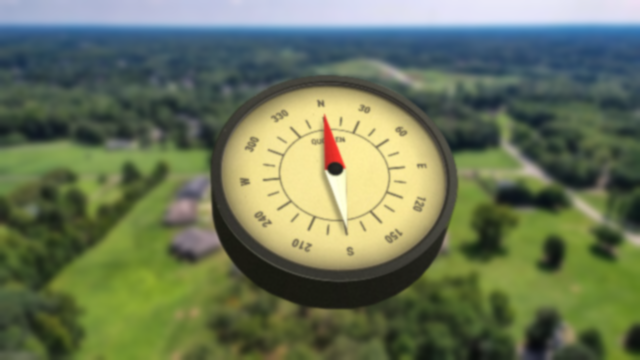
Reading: value=0 unit=°
